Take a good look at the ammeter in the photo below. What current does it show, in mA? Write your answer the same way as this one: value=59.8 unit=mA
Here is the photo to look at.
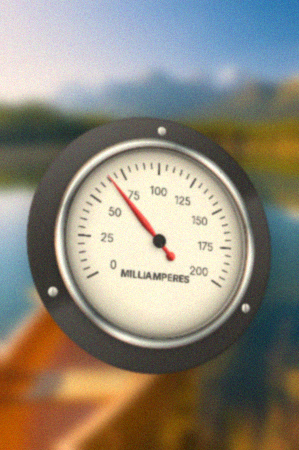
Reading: value=65 unit=mA
